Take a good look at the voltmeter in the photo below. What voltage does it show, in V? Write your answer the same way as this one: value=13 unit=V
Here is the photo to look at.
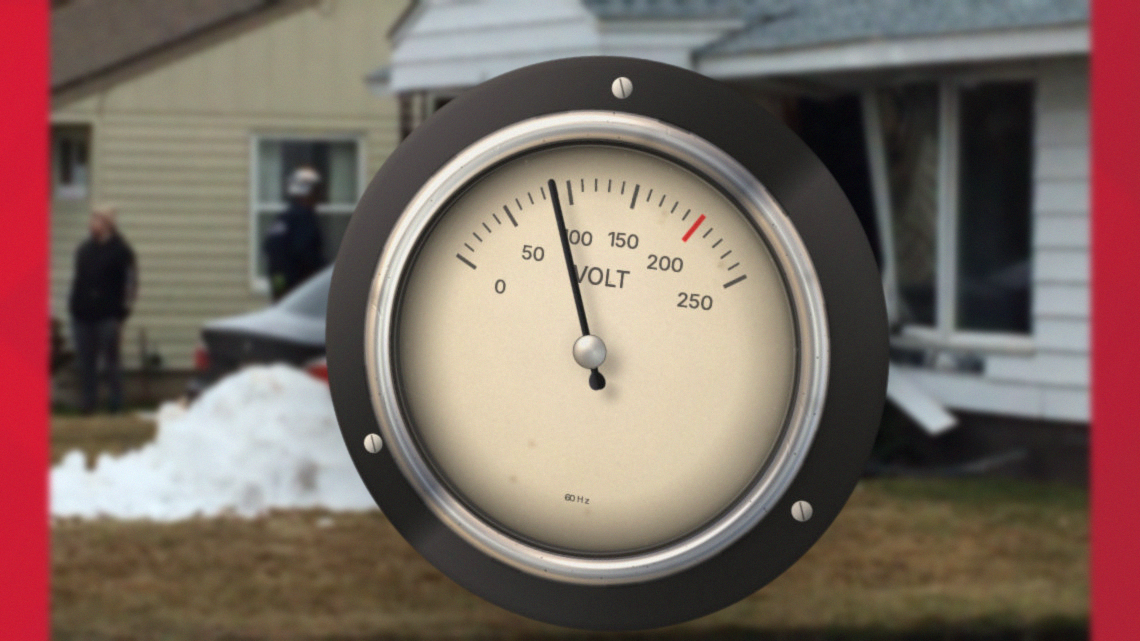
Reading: value=90 unit=V
